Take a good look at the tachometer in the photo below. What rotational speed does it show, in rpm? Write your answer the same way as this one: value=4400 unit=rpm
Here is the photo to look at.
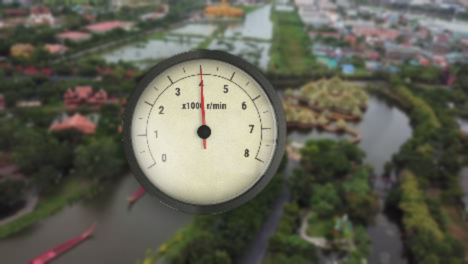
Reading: value=4000 unit=rpm
